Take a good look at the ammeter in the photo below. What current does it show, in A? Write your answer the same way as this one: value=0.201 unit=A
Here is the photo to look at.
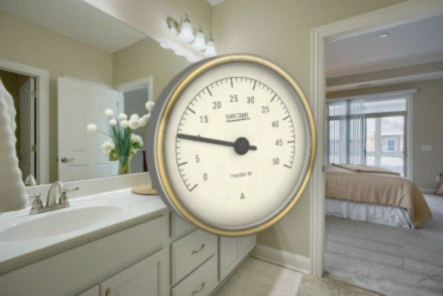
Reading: value=10 unit=A
